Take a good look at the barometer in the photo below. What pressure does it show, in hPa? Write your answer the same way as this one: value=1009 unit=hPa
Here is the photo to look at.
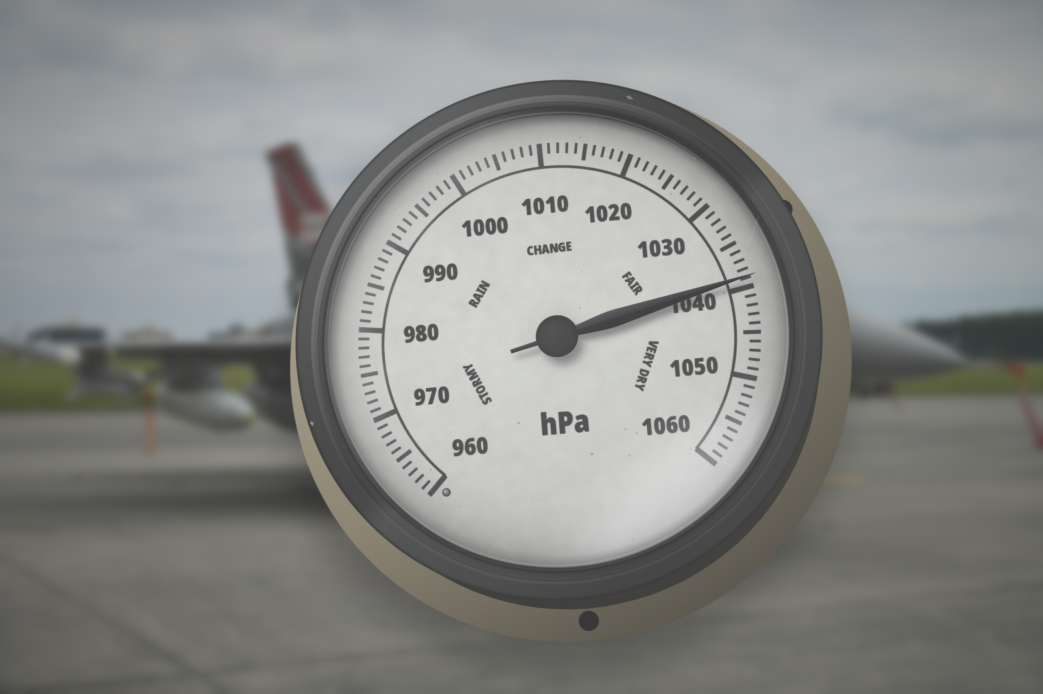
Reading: value=1039 unit=hPa
